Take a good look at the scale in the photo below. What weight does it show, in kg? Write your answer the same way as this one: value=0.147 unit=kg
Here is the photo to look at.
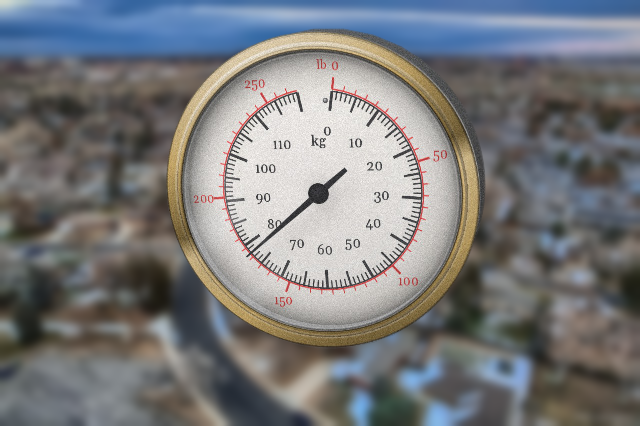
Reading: value=78 unit=kg
